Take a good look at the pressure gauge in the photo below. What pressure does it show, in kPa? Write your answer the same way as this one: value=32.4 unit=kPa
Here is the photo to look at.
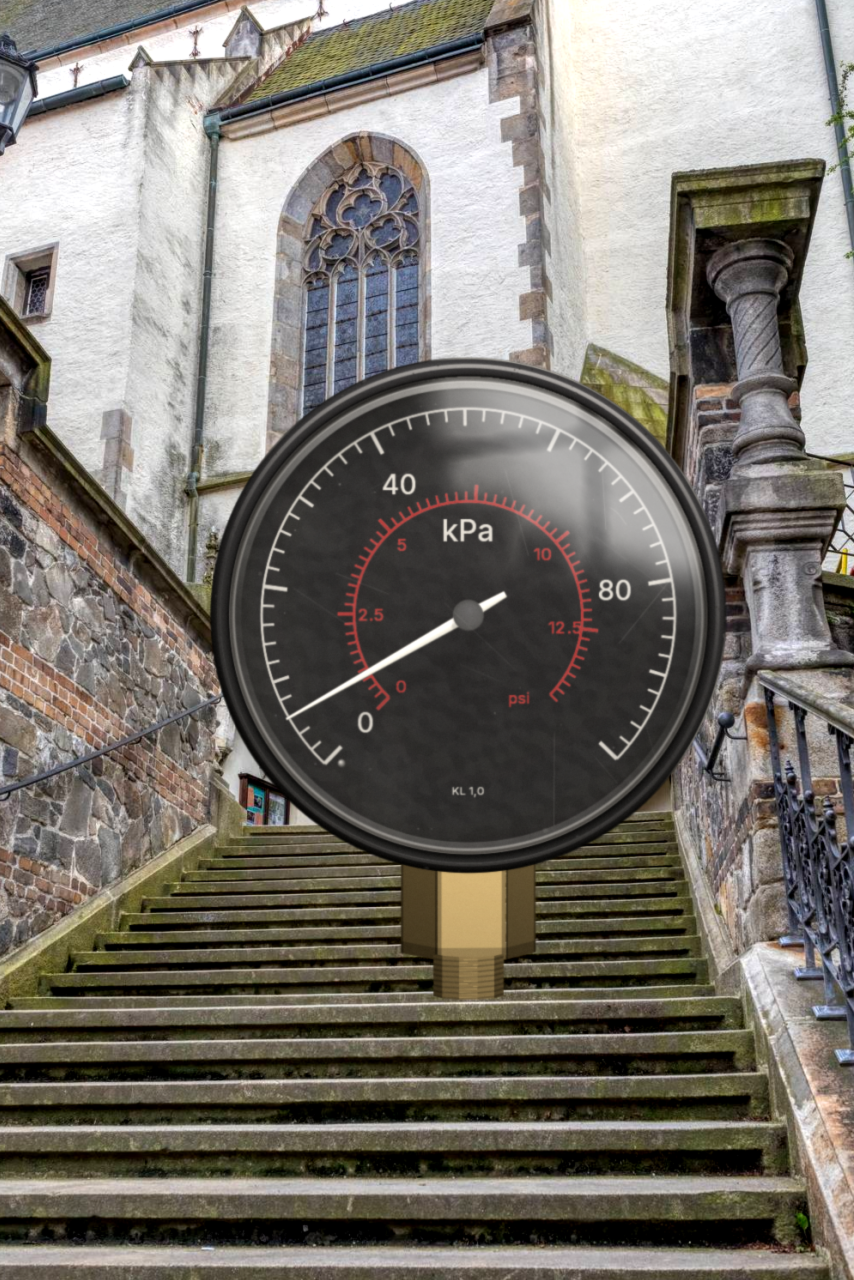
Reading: value=6 unit=kPa
